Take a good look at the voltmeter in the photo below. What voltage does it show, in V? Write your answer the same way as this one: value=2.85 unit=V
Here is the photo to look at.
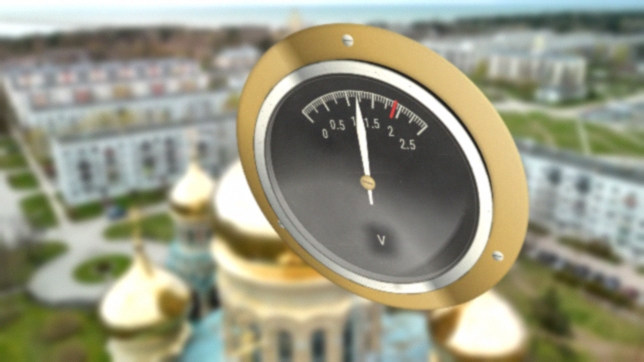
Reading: value=1.25 unit=V
